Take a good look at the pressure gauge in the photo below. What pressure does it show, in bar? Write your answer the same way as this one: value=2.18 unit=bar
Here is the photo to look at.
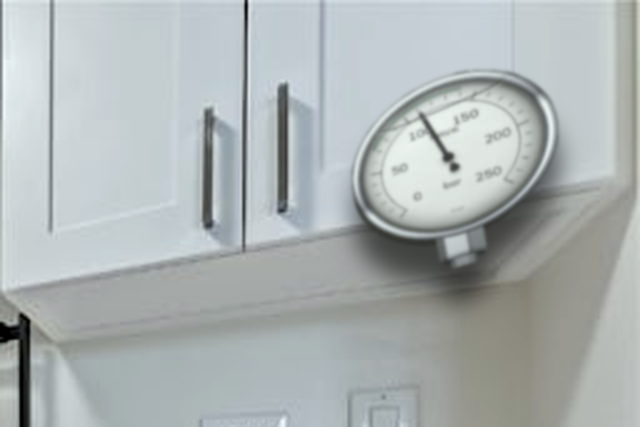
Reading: value=110 unit=bar
